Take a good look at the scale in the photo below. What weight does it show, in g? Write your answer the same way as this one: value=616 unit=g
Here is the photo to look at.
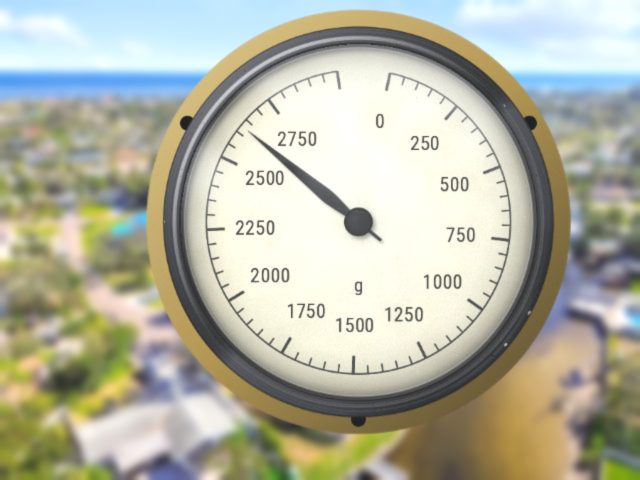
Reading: value=2625 unit=g
